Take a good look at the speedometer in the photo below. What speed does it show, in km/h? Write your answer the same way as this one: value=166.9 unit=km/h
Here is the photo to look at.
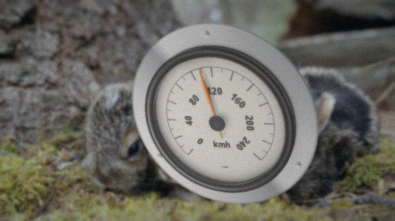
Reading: value=110 unit=km/h
